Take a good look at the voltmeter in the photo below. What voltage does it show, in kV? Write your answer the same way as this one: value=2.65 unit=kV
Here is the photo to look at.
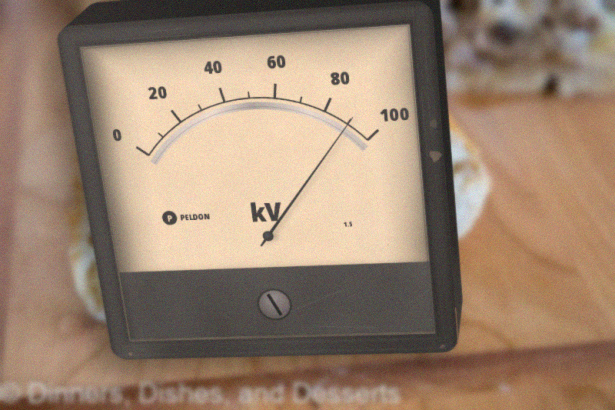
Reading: value=90 unit=kV
